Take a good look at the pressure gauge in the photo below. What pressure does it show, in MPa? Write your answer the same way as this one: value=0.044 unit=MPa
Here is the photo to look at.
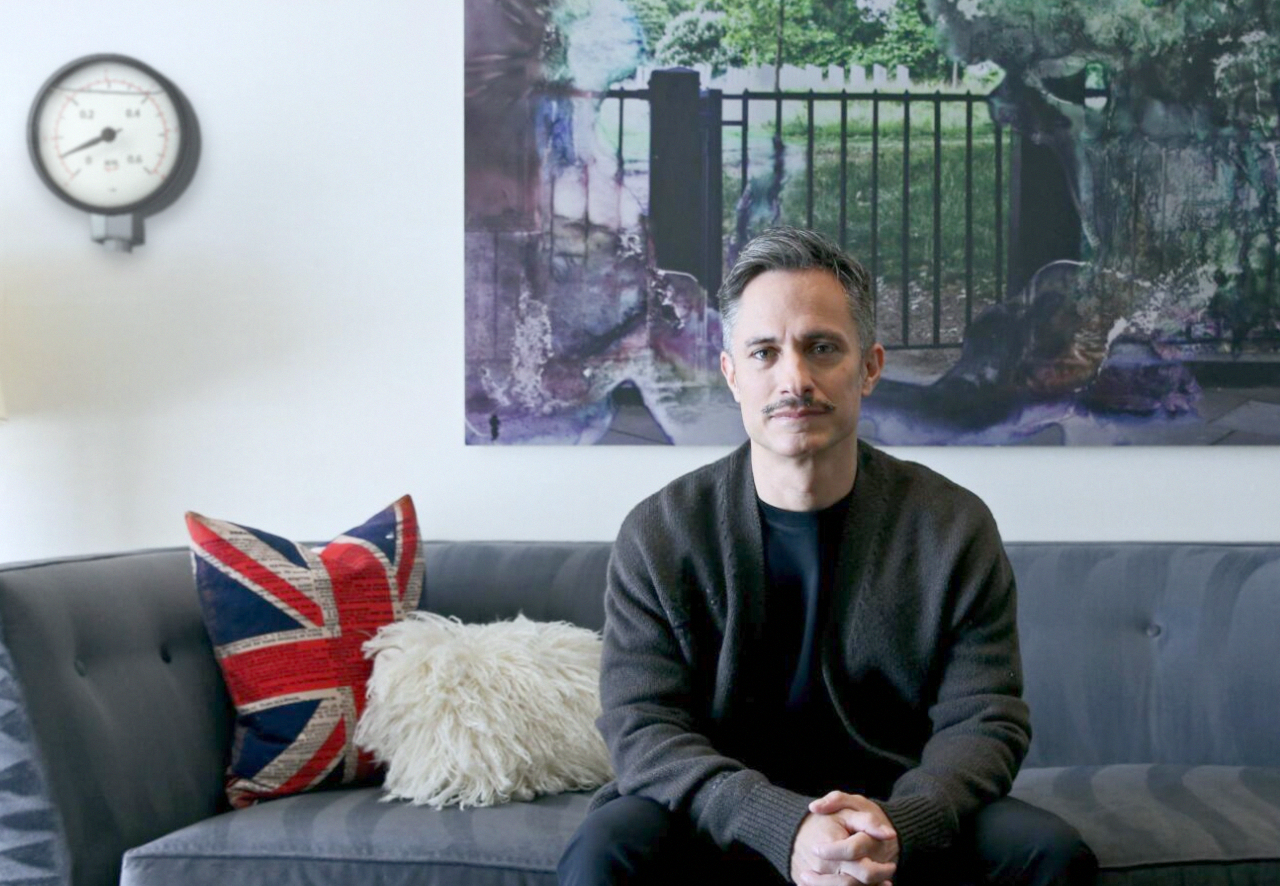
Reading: value=0.05 unit=MPa
